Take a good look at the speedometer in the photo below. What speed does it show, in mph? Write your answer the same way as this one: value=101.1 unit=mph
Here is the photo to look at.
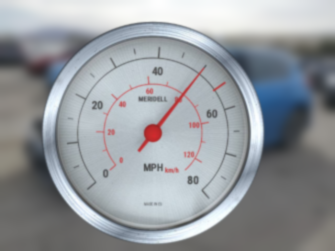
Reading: value=50 unit=mph
